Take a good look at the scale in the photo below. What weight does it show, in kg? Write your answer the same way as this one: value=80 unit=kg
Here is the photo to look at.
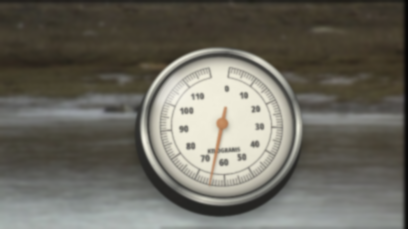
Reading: value=65 unit=kg
